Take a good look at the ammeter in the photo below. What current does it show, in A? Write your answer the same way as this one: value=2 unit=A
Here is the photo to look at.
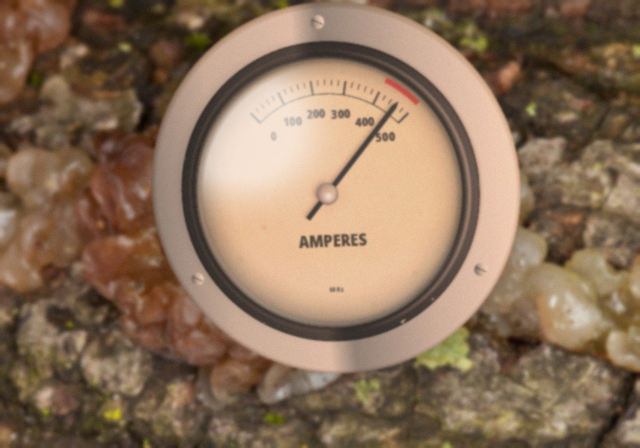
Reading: value=460 unit=A
